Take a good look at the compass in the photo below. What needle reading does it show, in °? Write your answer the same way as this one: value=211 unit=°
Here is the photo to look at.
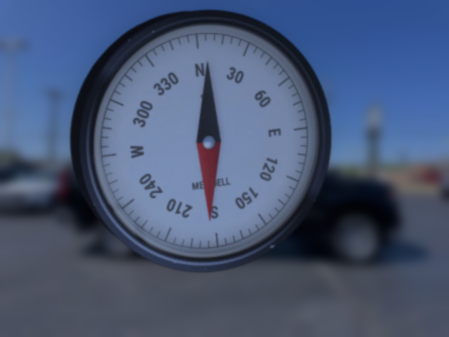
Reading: value=185 unit=°
